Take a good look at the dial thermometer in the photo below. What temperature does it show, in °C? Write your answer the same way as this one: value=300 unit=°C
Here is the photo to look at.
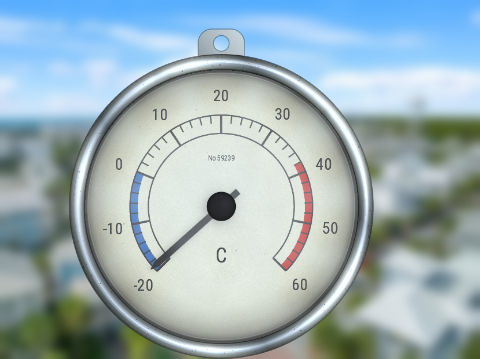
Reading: value=-19 unit=°C
